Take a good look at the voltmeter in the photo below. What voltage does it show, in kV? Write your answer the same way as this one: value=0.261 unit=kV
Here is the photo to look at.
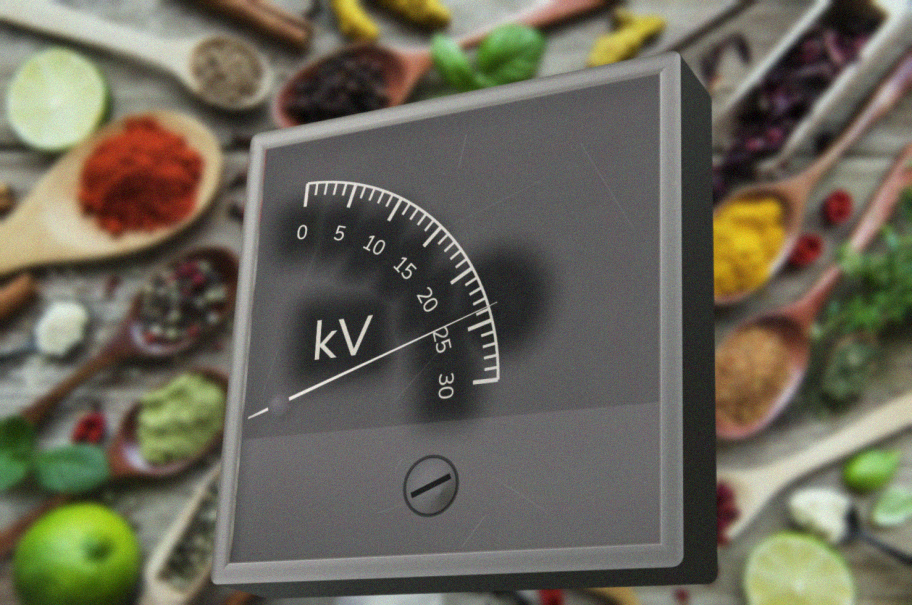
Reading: value=24 unit=kV
